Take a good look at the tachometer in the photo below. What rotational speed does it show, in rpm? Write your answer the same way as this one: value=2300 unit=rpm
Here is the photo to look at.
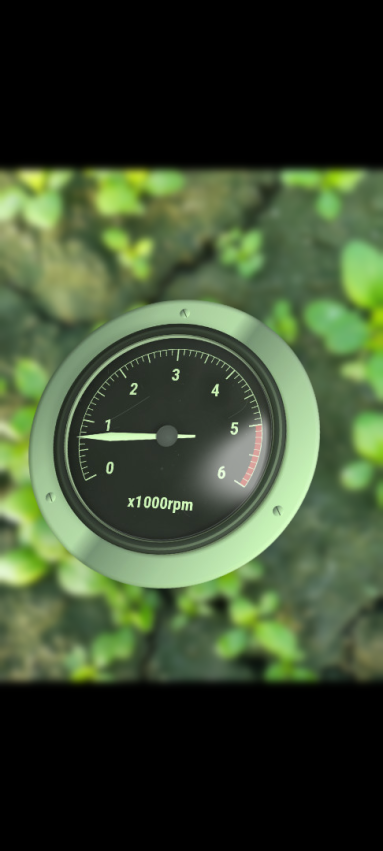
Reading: value=700 unit=rpm
